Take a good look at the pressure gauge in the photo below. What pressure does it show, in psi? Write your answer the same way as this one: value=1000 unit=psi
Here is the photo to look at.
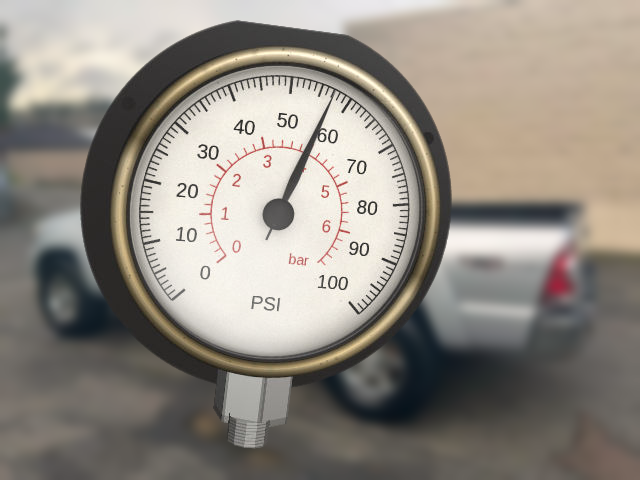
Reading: value=57 unit=psi
